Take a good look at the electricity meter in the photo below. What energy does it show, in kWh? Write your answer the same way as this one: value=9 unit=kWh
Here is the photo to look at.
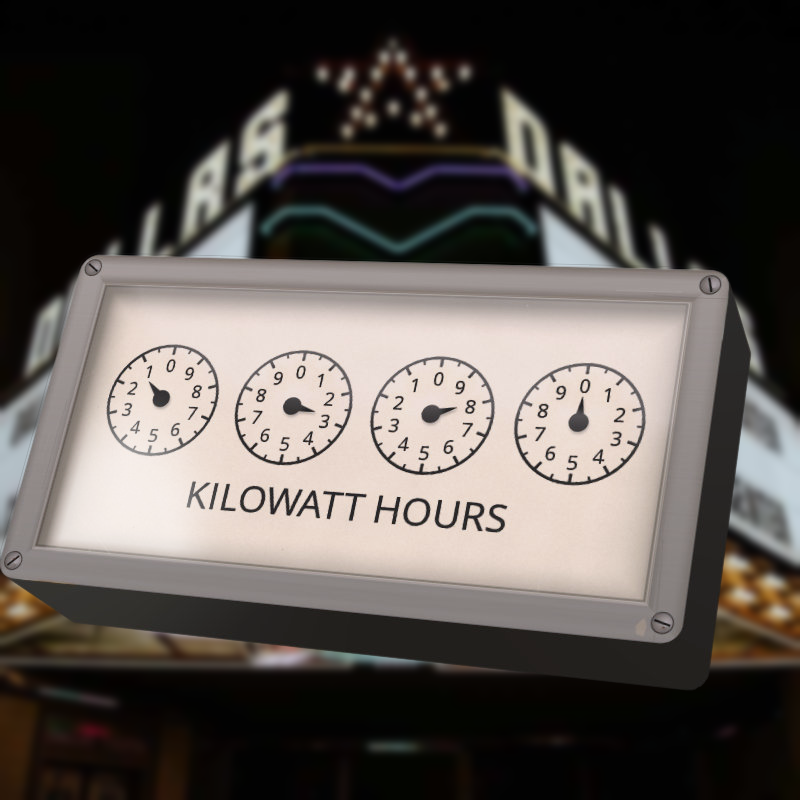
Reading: value=1280 unit=kWh
